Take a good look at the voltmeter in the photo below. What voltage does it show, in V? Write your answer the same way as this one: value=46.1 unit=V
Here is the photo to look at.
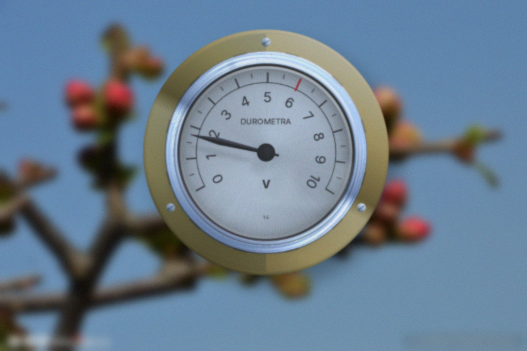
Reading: value=1.75 unit=V
